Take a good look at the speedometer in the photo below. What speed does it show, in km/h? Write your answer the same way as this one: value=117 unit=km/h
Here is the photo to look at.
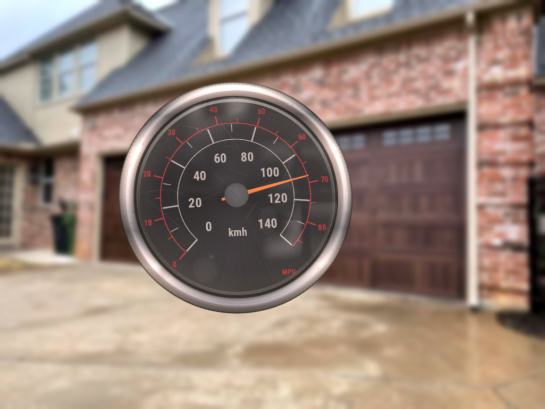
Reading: value=110 unit=km/h
